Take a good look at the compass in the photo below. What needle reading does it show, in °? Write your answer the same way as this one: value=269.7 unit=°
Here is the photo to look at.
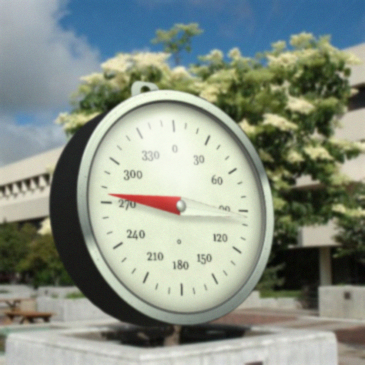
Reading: value=275 unit=°
